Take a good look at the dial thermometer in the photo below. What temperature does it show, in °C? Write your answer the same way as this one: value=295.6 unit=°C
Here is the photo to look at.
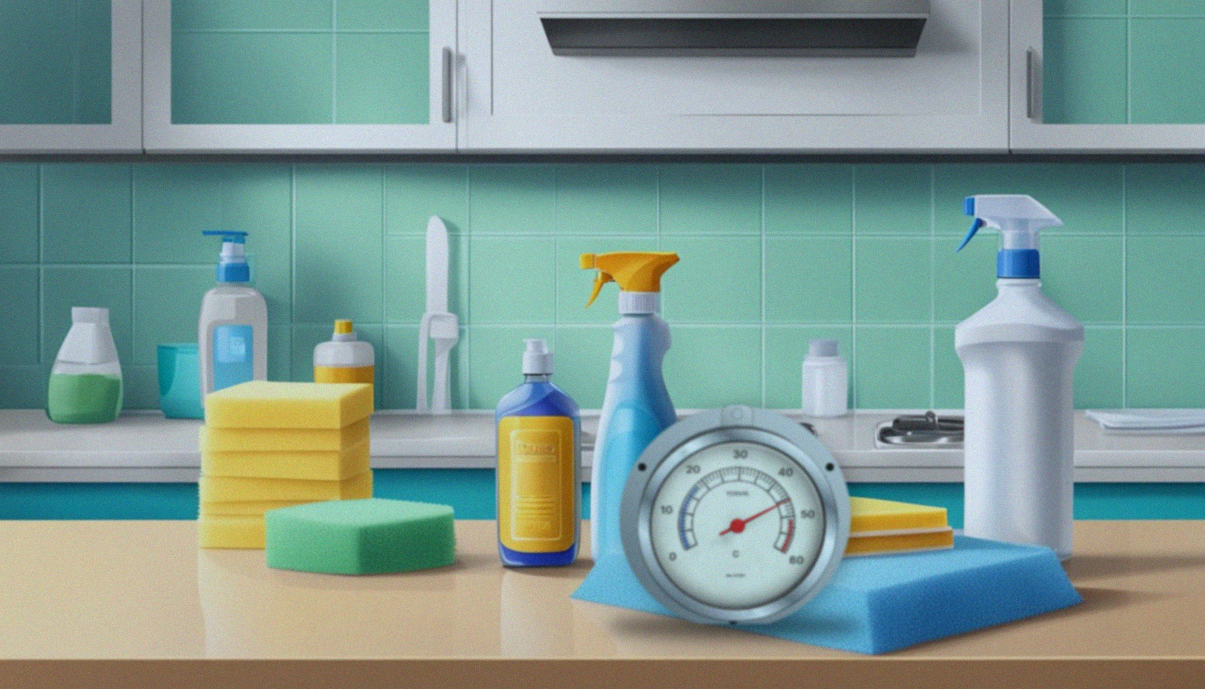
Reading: value=45 unit=°C
